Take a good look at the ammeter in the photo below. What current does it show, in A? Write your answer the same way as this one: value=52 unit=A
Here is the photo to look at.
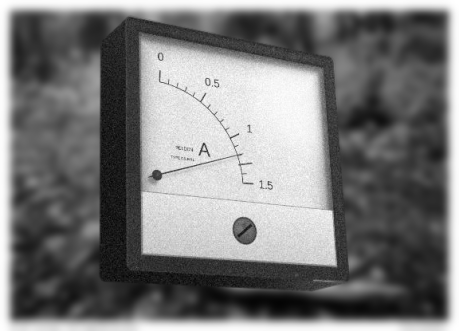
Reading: value=1.2 unit=A
